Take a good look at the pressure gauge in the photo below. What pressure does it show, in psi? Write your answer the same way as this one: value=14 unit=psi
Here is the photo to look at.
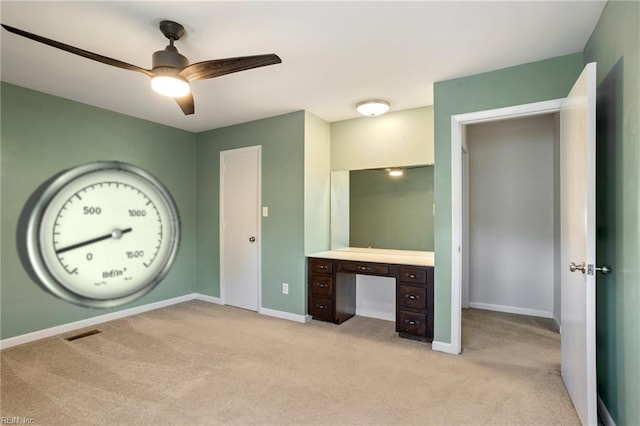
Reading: value=150 unit=psi
